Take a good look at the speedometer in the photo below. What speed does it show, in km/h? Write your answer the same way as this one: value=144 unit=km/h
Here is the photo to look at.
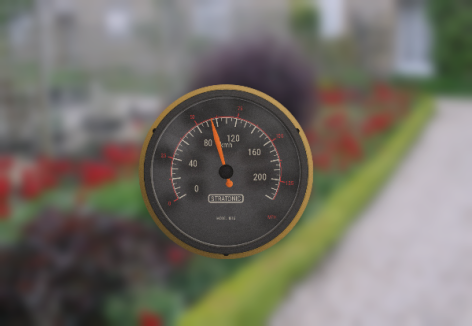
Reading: value=95 unit=km/h
